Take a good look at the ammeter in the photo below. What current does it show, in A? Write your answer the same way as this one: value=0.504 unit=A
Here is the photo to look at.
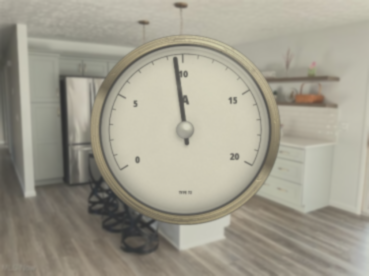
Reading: value=9.5 unit=A
